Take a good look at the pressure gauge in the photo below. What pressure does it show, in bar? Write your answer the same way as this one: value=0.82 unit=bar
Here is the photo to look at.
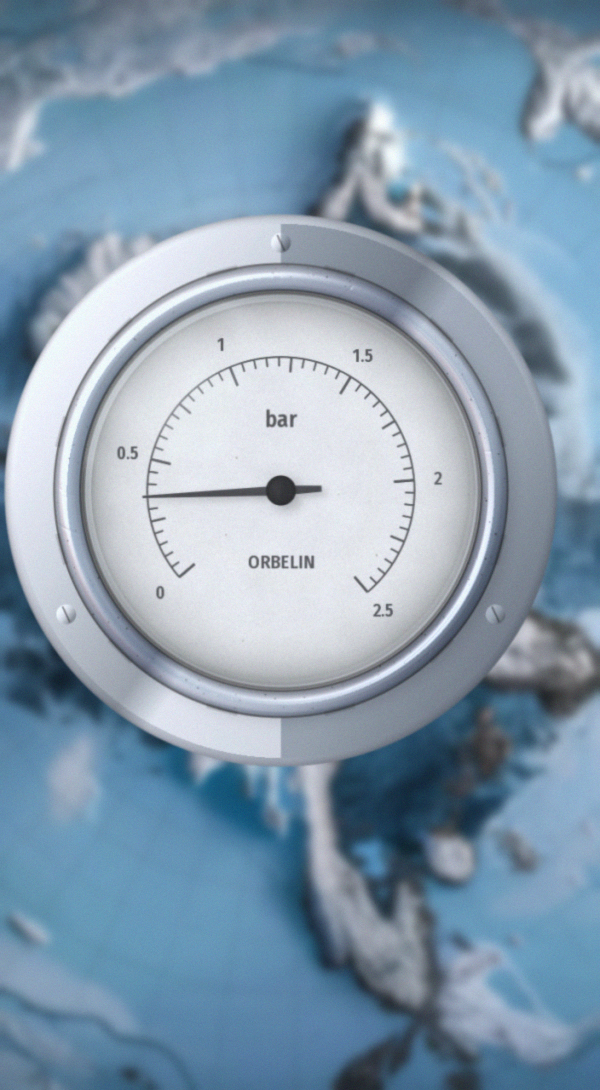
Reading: value=0.35 unit=bar
